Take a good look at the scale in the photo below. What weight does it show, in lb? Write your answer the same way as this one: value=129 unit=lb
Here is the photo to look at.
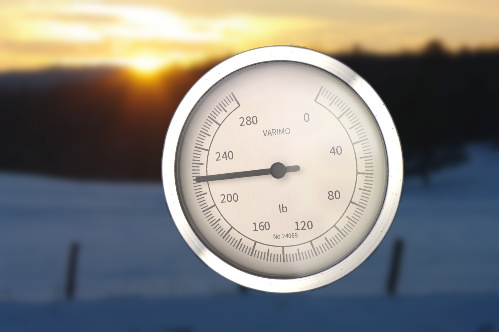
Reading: value=220 unit=lb
